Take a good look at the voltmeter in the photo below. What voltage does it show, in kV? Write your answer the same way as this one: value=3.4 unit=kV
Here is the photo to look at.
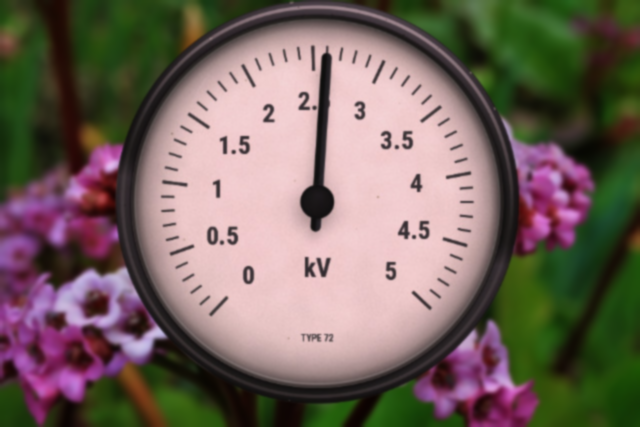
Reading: value=2.6 unit=kV
